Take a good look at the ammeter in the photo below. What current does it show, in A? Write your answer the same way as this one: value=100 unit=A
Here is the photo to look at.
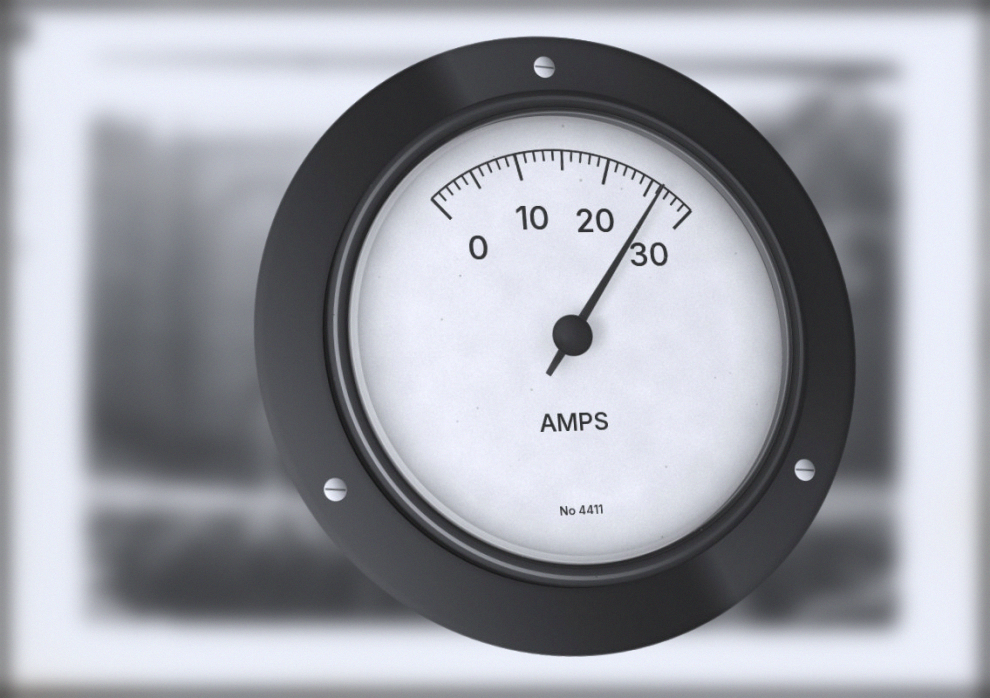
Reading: value=26 unit=A
